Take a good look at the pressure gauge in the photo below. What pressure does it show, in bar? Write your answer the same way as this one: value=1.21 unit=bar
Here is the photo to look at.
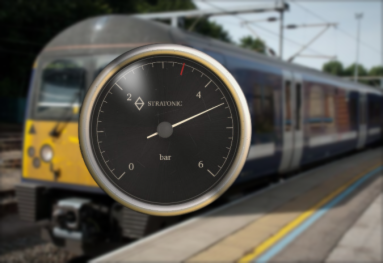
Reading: value=4.5 unit=bar
